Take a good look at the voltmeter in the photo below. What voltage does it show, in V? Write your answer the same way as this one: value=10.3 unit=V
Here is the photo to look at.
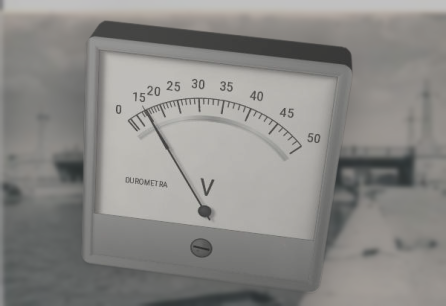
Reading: value=15 unit=V
